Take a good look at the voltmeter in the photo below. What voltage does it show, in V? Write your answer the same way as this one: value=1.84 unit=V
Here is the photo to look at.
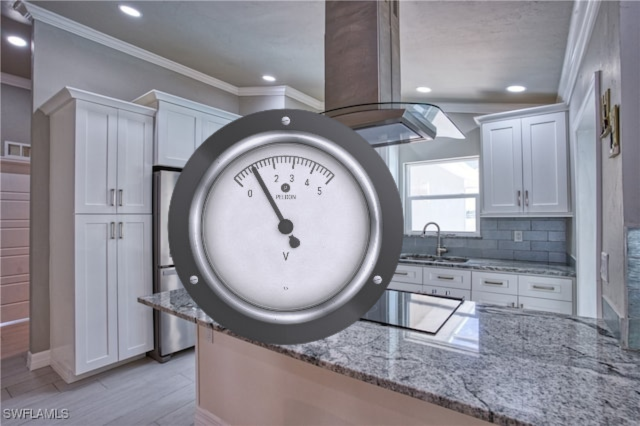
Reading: value=1 unit=V
